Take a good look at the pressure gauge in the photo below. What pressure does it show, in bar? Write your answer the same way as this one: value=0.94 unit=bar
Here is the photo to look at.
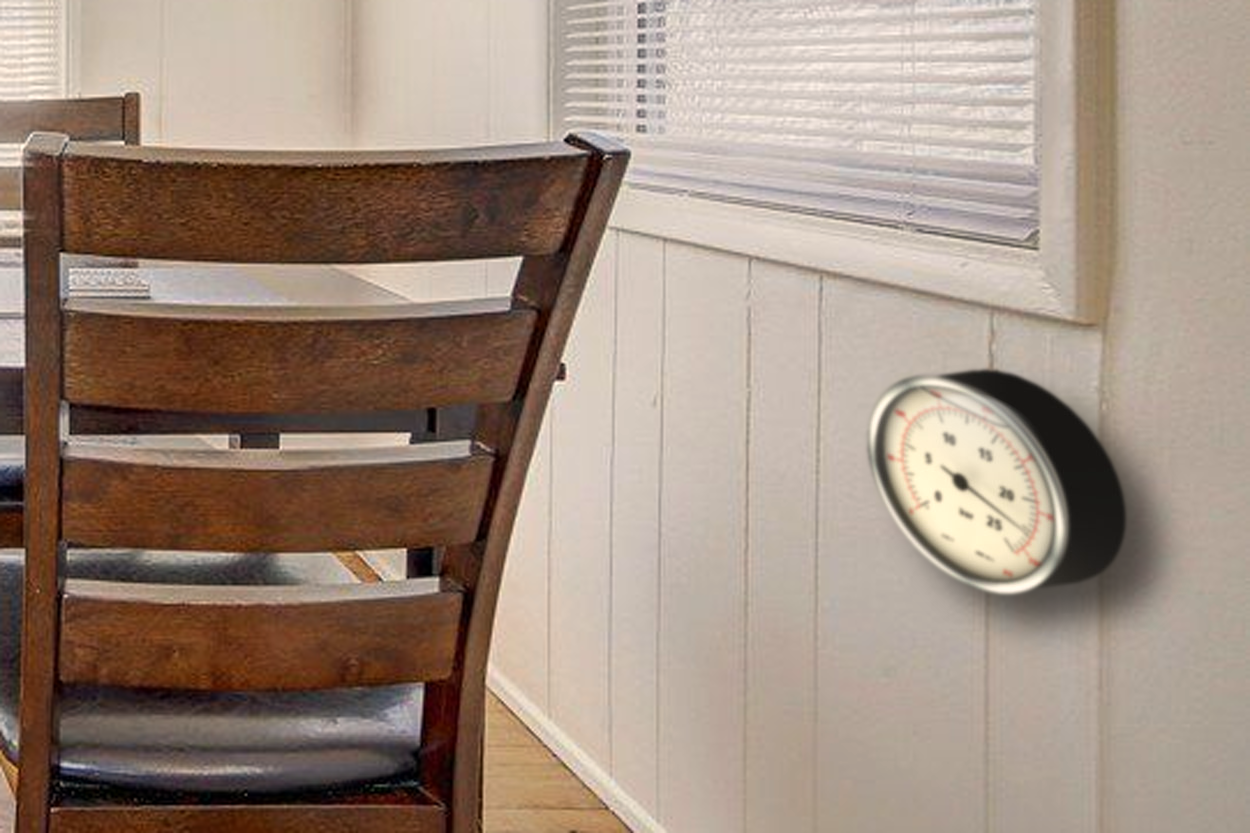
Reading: value=22.5 unit=bar
